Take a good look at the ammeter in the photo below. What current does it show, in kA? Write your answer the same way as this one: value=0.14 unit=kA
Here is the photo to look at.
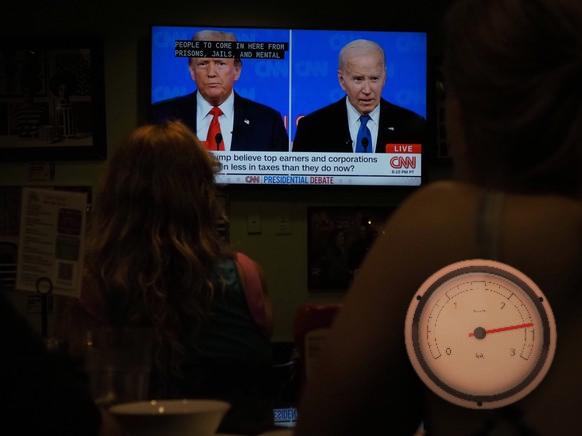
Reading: value=2.5 unit=kA
